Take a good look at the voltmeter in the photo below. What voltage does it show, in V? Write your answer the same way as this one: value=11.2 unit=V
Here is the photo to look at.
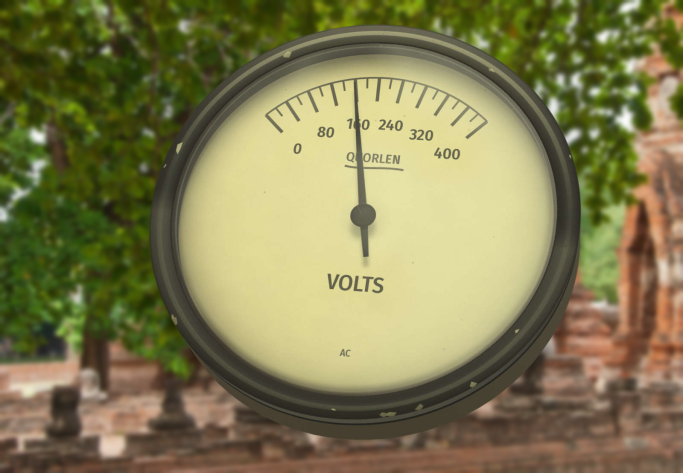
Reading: value=160 unit=V
